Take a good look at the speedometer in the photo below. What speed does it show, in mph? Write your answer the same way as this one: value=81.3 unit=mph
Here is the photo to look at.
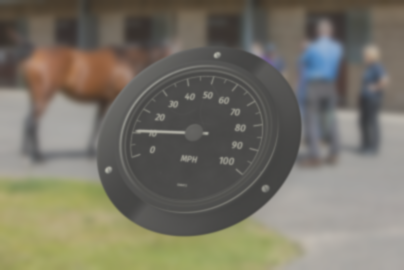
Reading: value=10 unit=mph
